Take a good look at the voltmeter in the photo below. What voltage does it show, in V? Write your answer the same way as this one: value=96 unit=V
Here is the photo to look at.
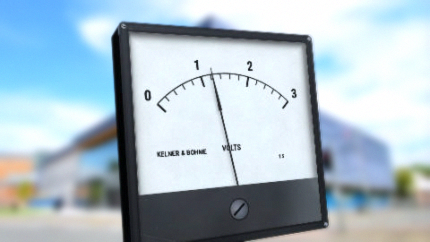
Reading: value=1.2 unit=V
